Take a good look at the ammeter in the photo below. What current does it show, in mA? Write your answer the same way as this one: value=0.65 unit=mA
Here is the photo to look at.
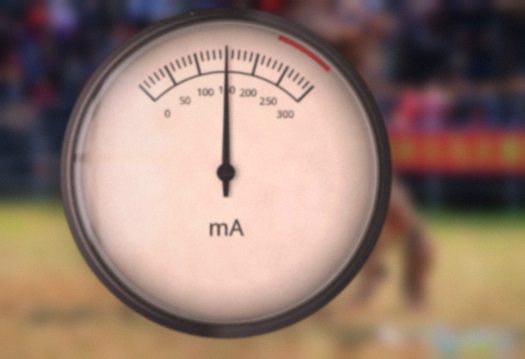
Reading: value=150 unit=mA
